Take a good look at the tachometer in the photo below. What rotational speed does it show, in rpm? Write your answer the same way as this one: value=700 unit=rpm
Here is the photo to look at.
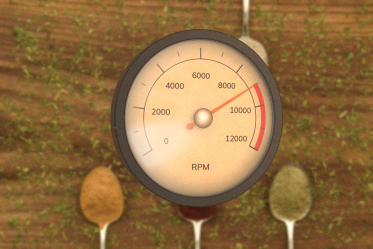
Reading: value=9000 unit=rpm
